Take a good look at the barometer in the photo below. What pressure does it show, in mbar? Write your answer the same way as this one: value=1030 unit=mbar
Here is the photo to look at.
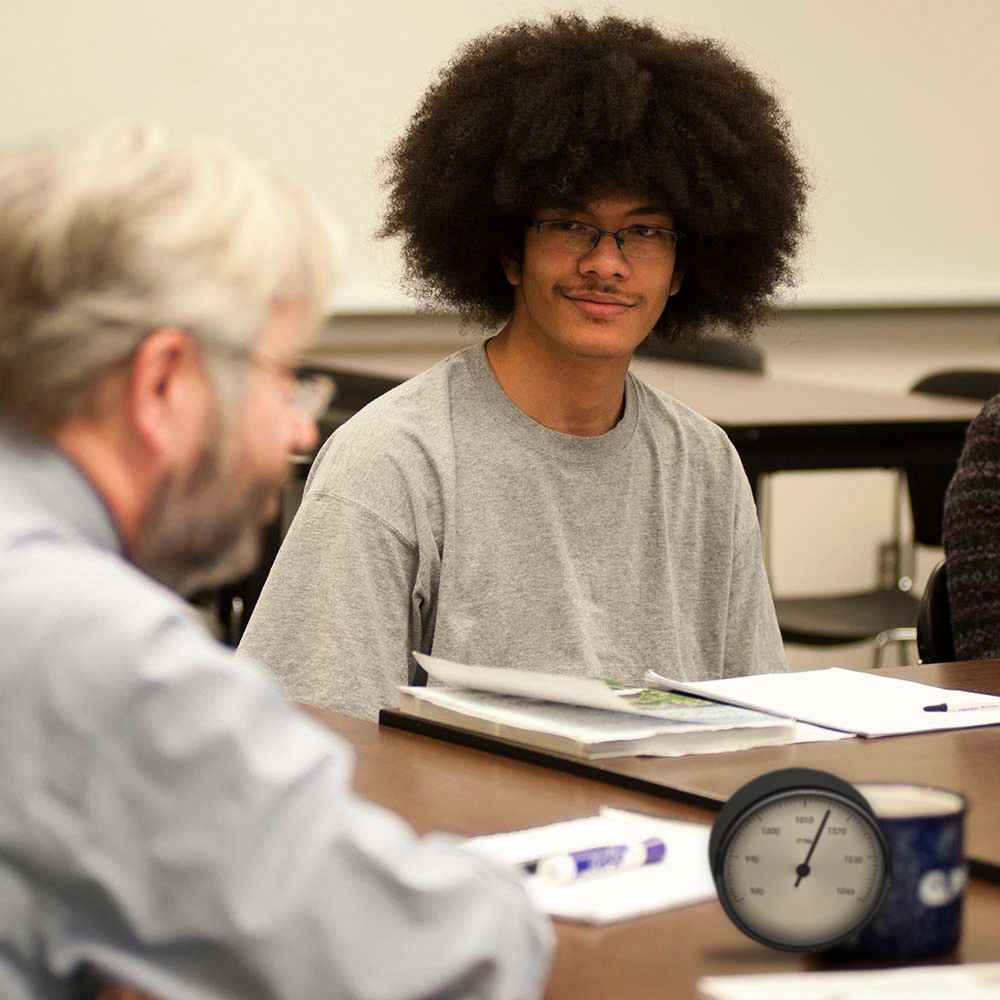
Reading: value=1015 unit=mbar
